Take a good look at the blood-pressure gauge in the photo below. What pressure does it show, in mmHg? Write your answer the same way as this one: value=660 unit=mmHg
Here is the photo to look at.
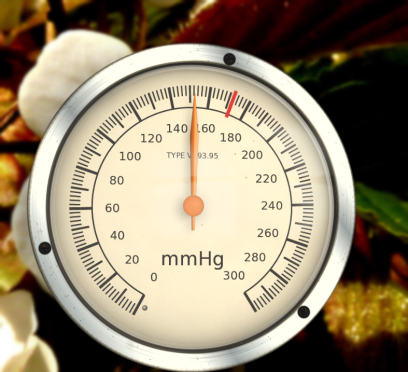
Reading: value=152 unit=mmHg
